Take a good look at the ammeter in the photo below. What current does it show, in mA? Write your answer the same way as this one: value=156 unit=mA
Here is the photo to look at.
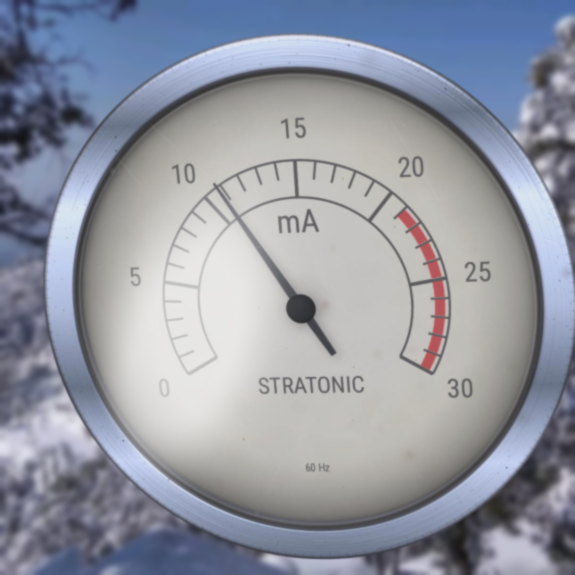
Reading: value=11 unit=mA
